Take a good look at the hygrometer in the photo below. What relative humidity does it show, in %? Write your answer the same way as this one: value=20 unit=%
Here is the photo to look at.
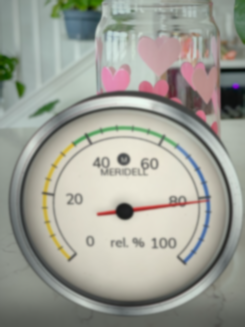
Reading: value=80 unit=%
